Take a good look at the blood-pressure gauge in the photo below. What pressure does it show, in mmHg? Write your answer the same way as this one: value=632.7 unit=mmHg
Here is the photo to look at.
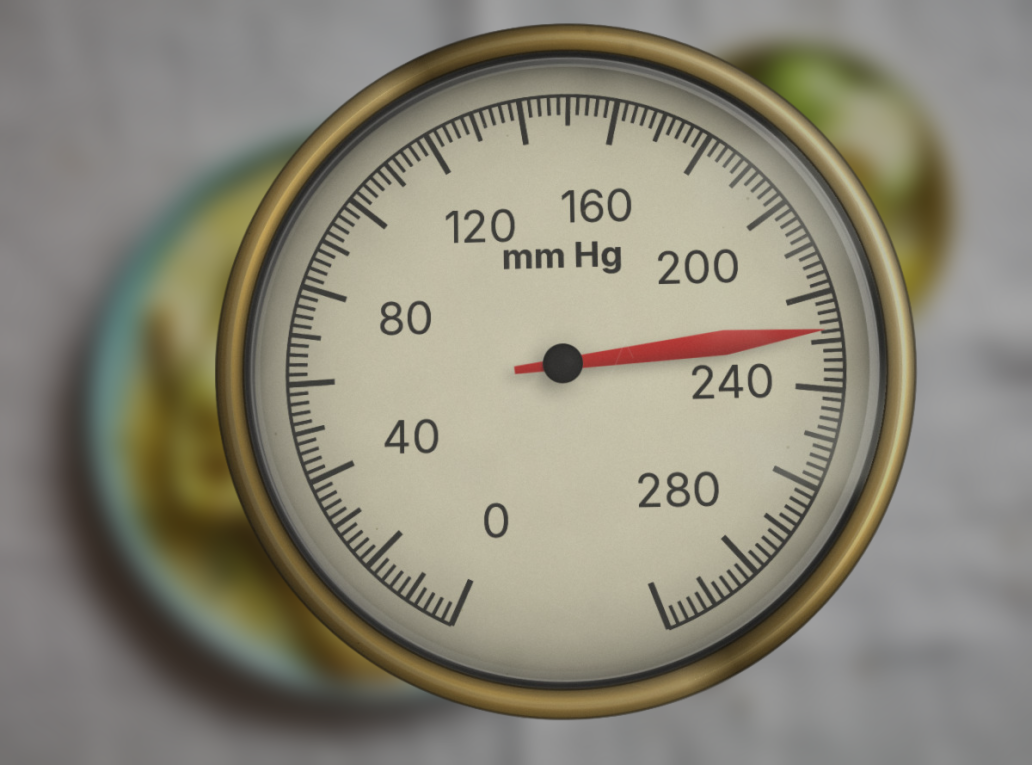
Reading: value=228 unit=mmHg
